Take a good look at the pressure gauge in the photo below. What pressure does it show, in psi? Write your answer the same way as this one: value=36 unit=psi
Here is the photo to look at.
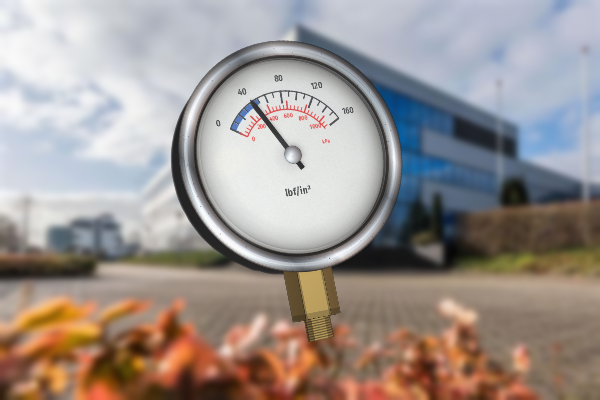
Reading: value=40 unit=psi
